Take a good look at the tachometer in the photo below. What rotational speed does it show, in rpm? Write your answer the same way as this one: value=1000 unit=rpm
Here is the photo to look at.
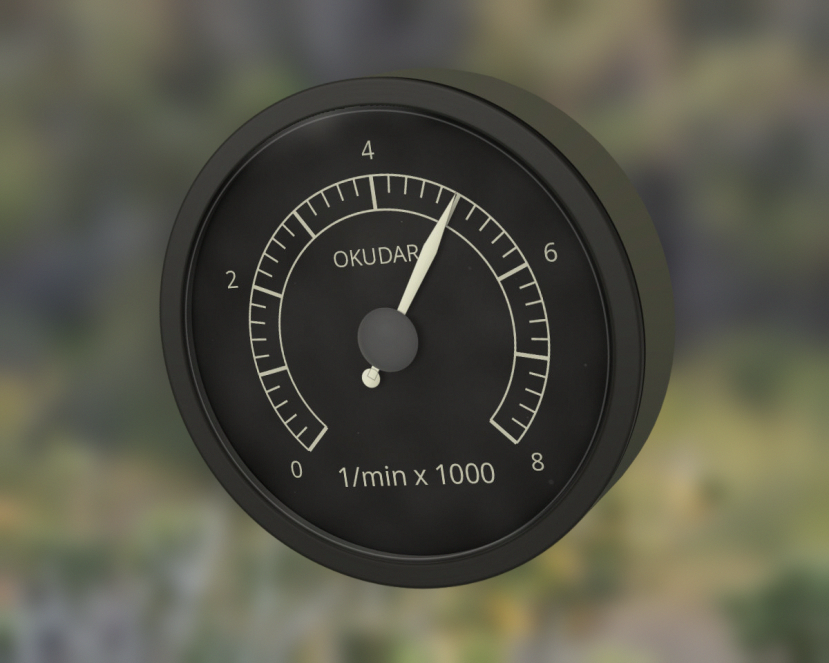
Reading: value=5000 unit=rpm
